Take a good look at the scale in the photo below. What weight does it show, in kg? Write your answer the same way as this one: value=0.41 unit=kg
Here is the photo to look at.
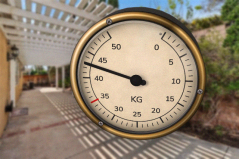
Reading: value=43 unit=kg
